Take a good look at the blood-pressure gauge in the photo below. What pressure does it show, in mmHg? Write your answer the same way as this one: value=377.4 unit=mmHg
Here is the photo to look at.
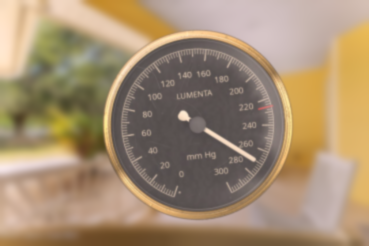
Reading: value=270 unit=mmHg
